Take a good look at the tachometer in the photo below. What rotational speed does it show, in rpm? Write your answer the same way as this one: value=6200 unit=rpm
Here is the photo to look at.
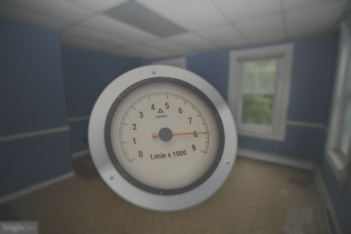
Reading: value=8000 unit=rpm
